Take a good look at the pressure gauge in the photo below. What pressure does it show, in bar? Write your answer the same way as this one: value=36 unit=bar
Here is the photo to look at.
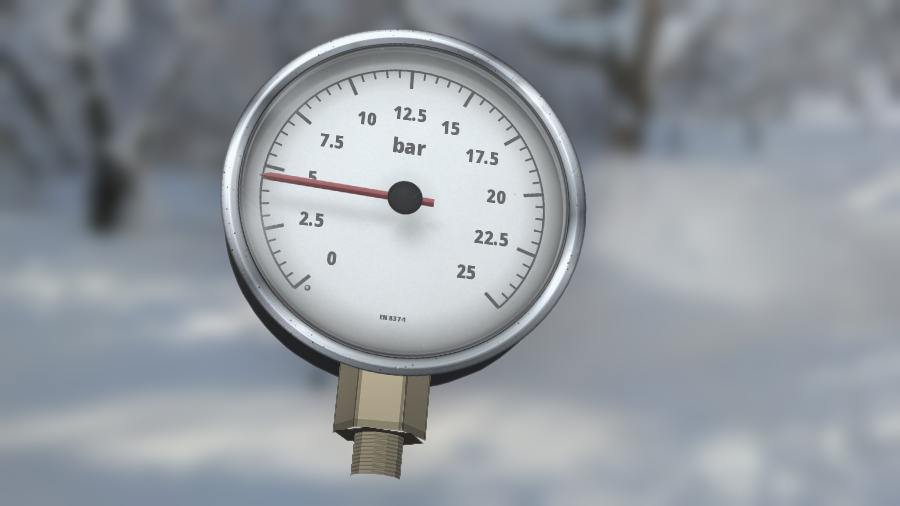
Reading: value=4.5 unit=bar
